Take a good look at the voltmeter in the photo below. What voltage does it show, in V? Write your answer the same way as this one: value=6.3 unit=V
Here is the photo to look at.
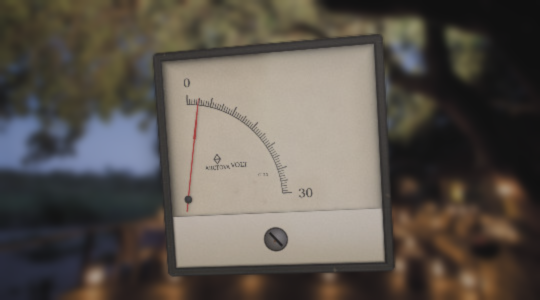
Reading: value=2.5 unit=V
